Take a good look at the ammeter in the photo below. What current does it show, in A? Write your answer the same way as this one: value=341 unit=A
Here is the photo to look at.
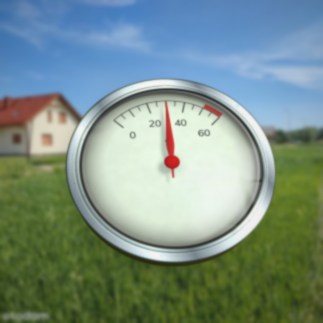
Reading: value=30 unit=A
